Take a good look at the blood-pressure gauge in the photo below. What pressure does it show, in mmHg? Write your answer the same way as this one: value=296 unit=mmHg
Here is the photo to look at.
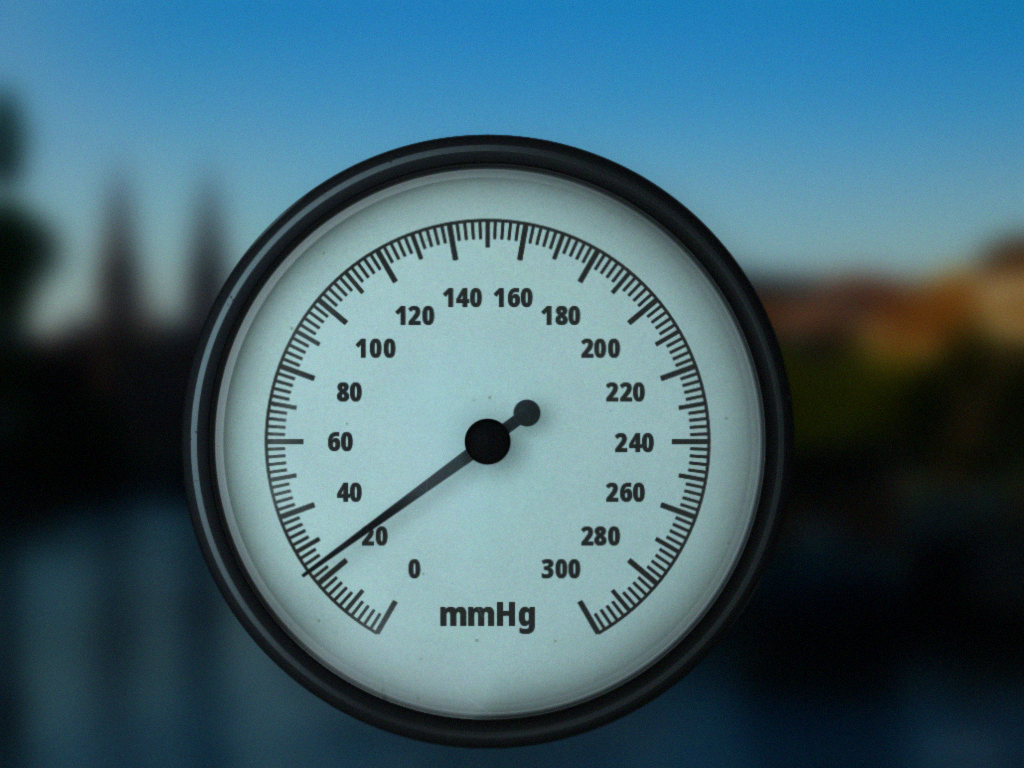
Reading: value=24 unit=mmHg
